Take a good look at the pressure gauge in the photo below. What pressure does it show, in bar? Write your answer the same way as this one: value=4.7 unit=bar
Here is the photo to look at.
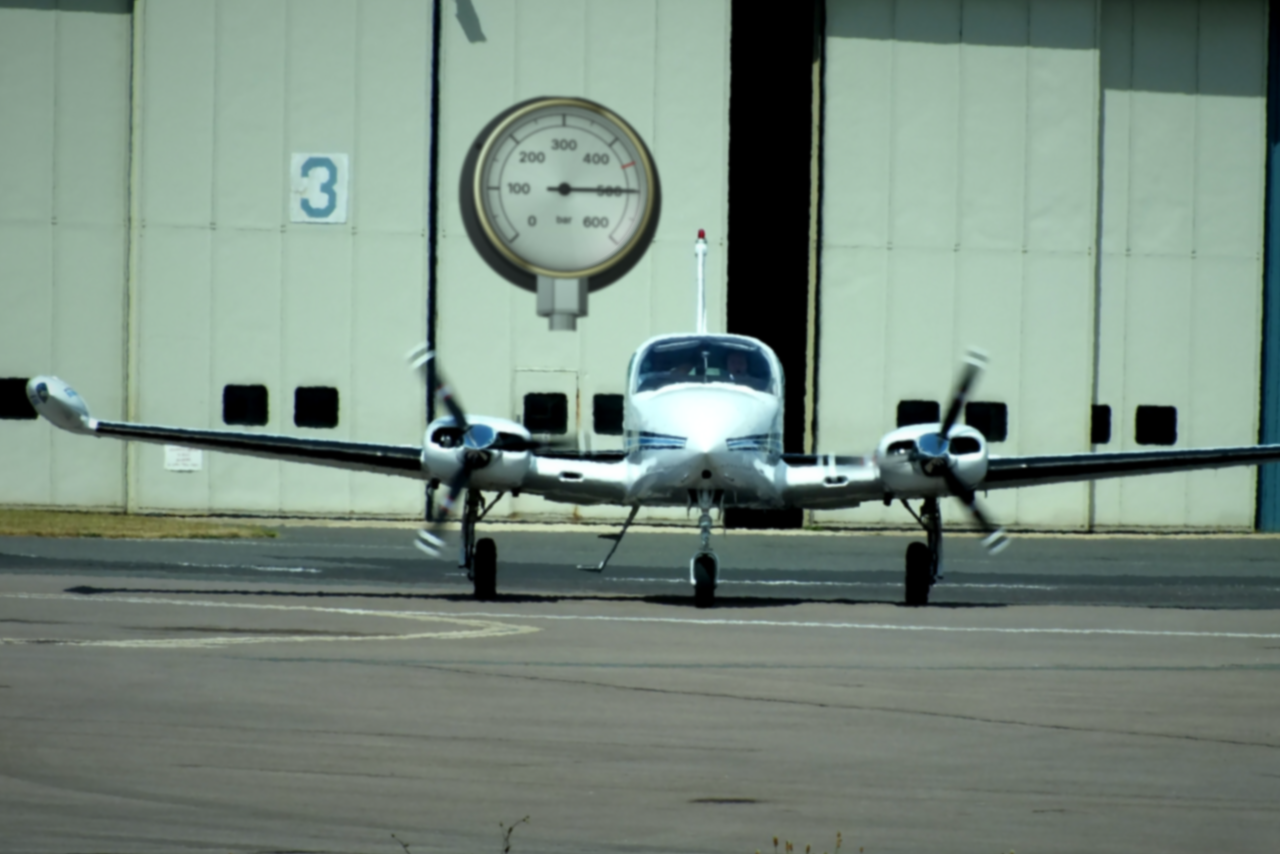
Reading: value=500 unit=bar
